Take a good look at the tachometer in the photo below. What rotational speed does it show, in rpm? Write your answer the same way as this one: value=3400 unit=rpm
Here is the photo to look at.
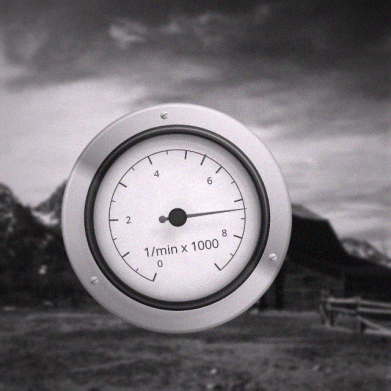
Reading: value=7250 unit=rpm
